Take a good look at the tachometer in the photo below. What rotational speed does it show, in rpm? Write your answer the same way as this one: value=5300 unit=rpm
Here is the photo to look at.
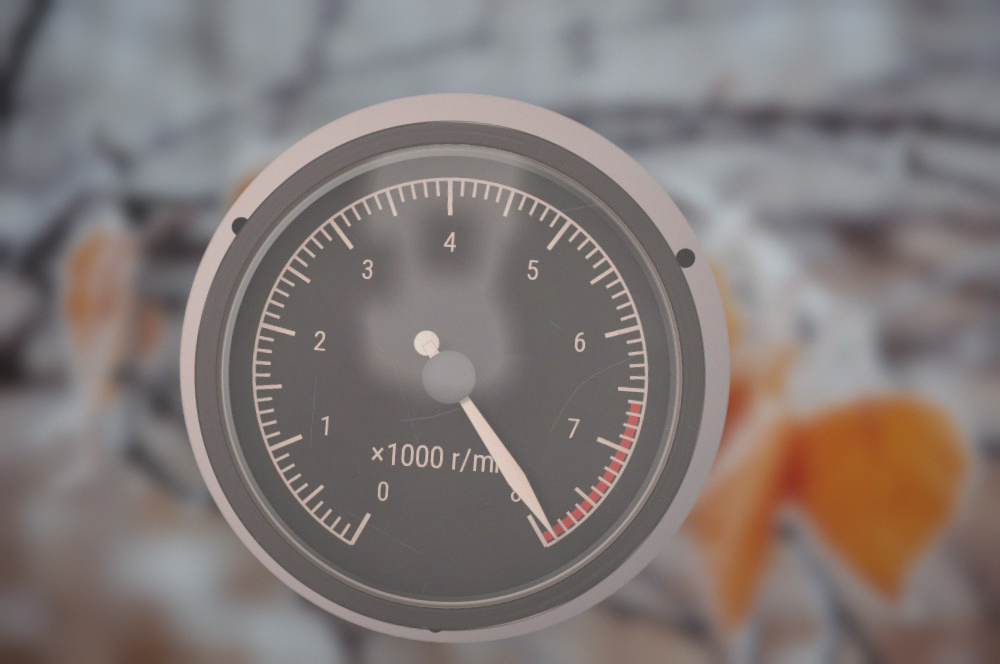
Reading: value=7900 unit=rpm
